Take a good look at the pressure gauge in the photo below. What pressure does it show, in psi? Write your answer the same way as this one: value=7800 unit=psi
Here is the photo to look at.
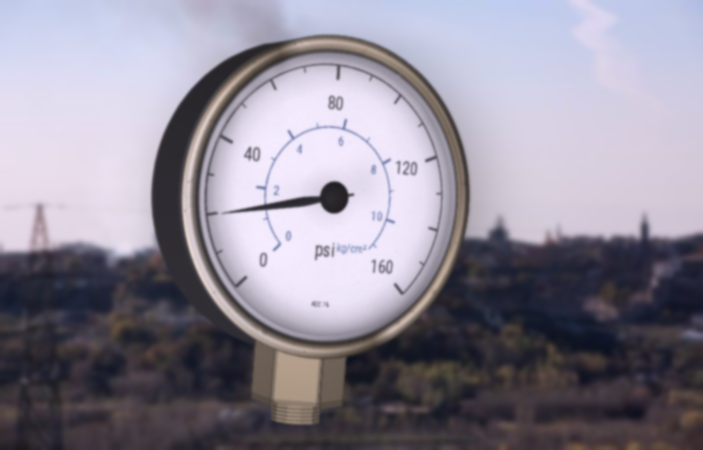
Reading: value=20 unit=psi
